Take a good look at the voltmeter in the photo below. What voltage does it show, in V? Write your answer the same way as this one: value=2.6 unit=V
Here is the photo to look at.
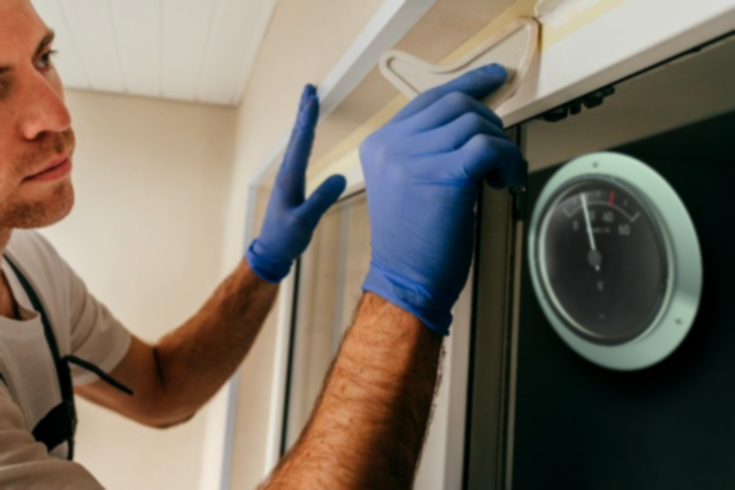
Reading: value=20 unit=V
